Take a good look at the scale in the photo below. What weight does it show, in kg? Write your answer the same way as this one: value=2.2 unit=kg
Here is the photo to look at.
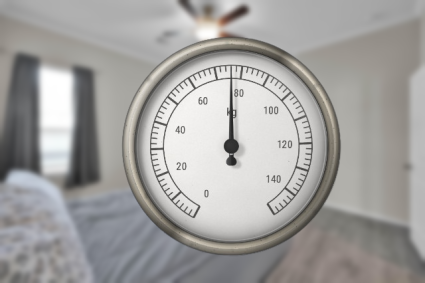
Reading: value=76 unit=kg
